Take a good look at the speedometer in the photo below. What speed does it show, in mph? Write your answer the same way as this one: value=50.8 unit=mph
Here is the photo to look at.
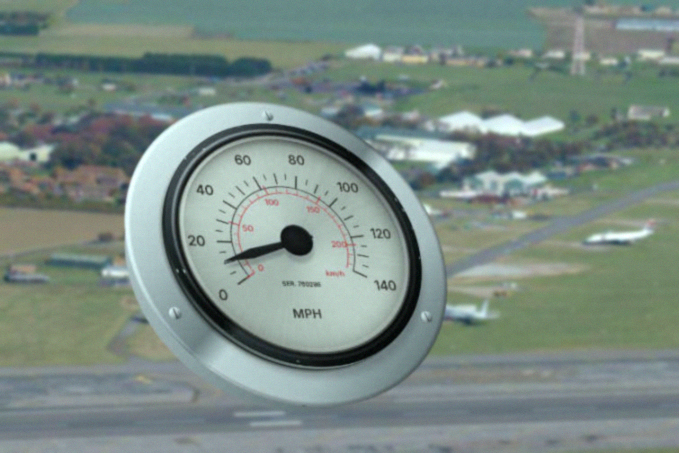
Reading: value=10 unit=mph
